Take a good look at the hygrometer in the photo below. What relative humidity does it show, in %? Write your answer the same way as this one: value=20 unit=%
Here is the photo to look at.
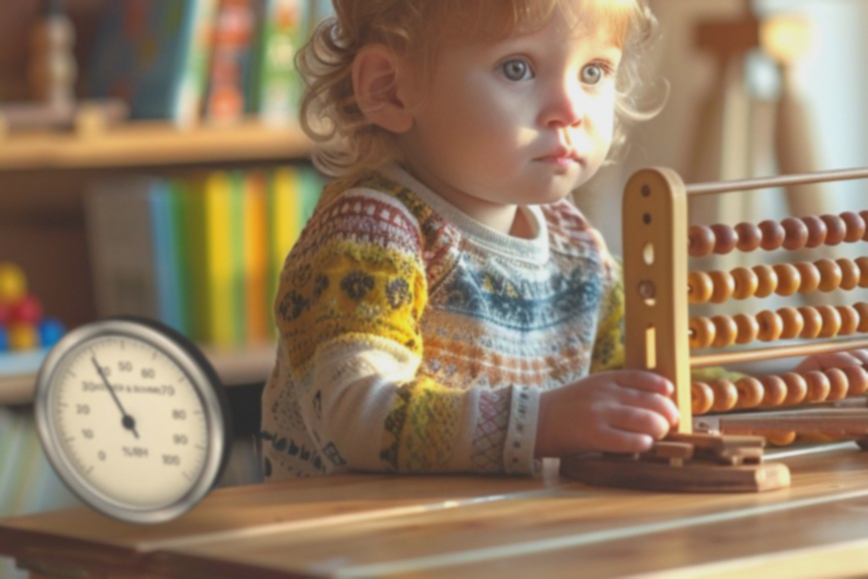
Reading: value=40 unit=%
